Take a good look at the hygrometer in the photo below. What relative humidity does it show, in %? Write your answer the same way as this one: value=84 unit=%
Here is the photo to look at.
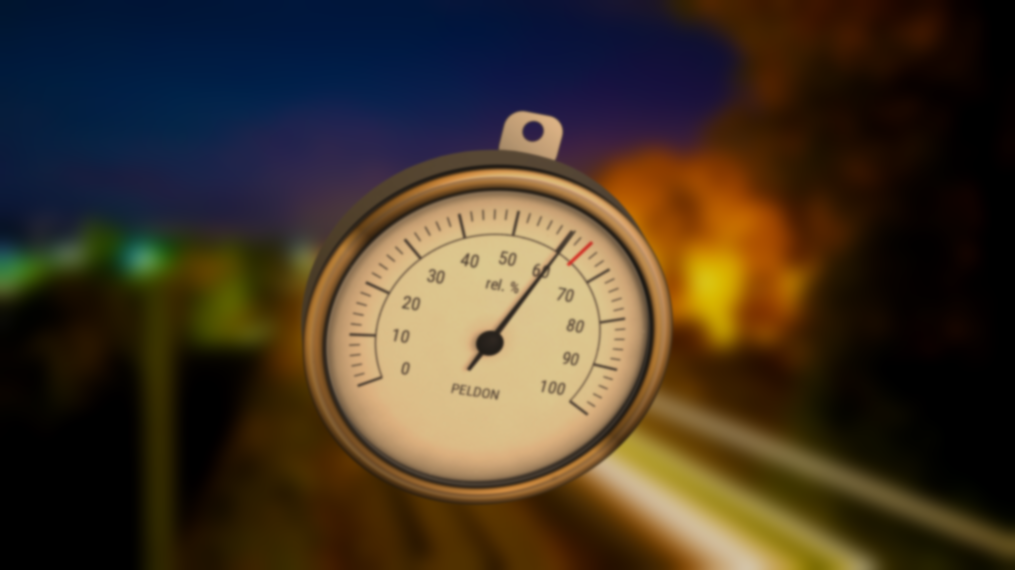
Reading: value=60 unit=%
